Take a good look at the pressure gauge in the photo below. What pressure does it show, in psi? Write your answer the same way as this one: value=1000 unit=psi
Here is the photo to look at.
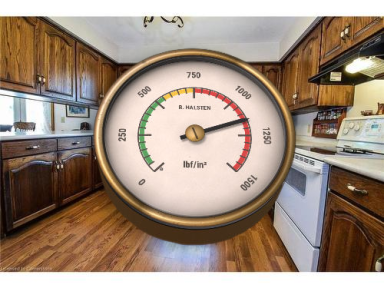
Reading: value=1150 unit=psi
